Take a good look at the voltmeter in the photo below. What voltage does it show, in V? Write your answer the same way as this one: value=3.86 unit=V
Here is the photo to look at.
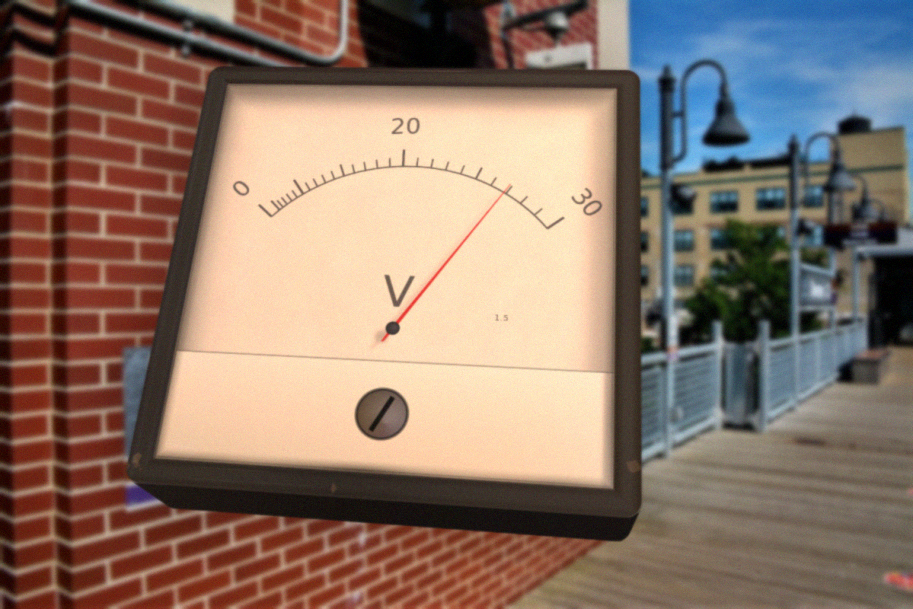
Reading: value=27 unit=V
